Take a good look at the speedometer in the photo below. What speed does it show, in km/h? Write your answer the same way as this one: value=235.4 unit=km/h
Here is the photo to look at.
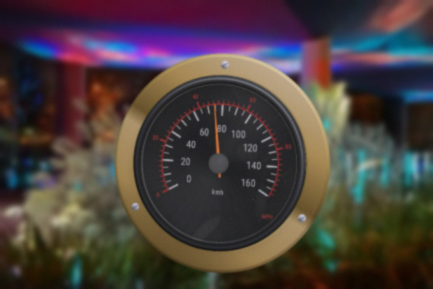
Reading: value=75 unit=km/h
